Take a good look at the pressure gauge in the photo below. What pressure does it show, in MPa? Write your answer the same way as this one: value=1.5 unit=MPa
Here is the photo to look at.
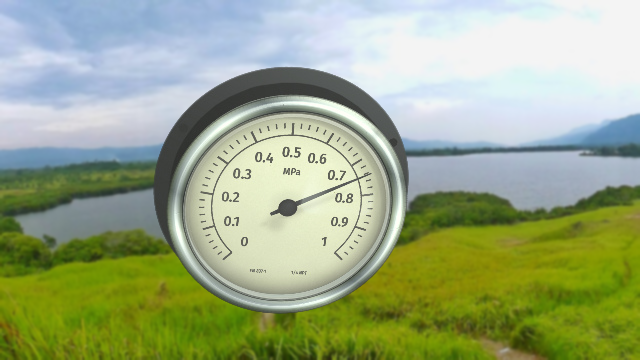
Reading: value=0.74 unit=MPa
